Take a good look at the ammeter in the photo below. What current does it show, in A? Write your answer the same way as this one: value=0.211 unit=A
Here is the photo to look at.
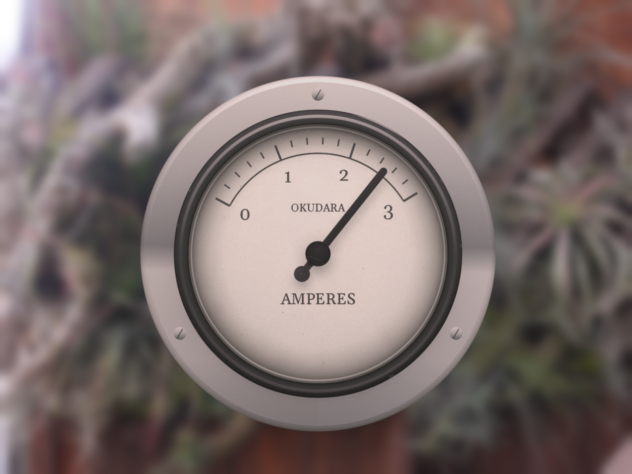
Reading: value=2.5 unit=A
